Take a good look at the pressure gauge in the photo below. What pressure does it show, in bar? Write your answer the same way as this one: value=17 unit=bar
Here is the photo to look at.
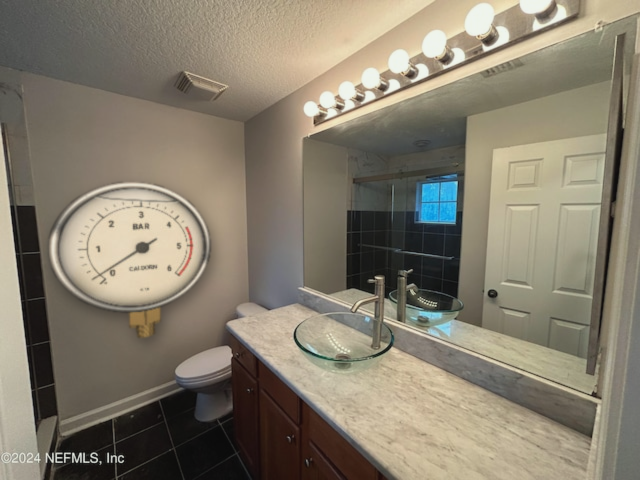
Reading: value=0.2 unit=bar
